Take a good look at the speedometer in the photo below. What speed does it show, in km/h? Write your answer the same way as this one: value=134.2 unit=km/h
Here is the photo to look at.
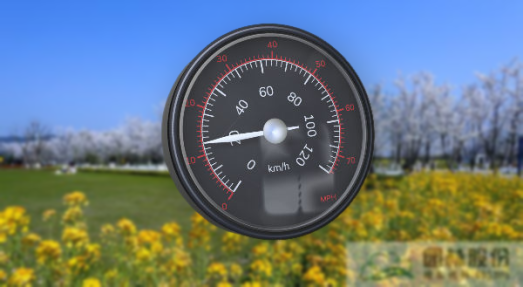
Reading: value=20 unit=km/h
